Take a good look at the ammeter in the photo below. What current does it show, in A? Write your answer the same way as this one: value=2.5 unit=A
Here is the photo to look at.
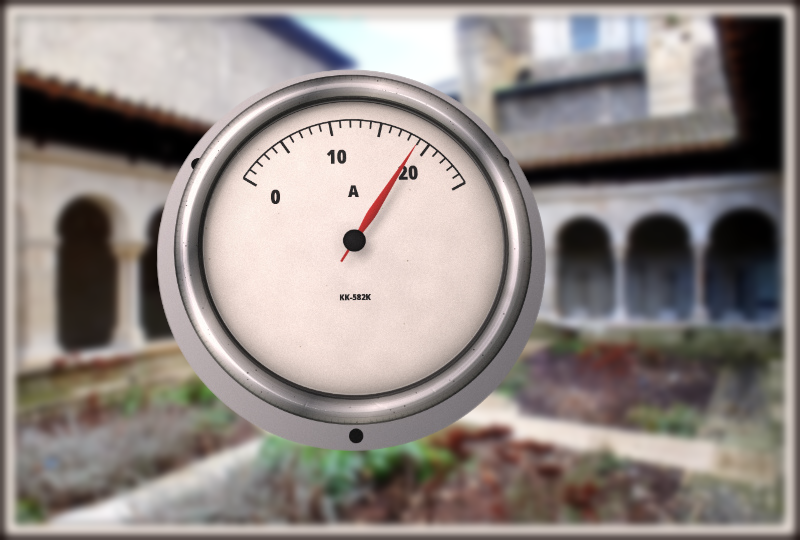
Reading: value=19 unit=A
